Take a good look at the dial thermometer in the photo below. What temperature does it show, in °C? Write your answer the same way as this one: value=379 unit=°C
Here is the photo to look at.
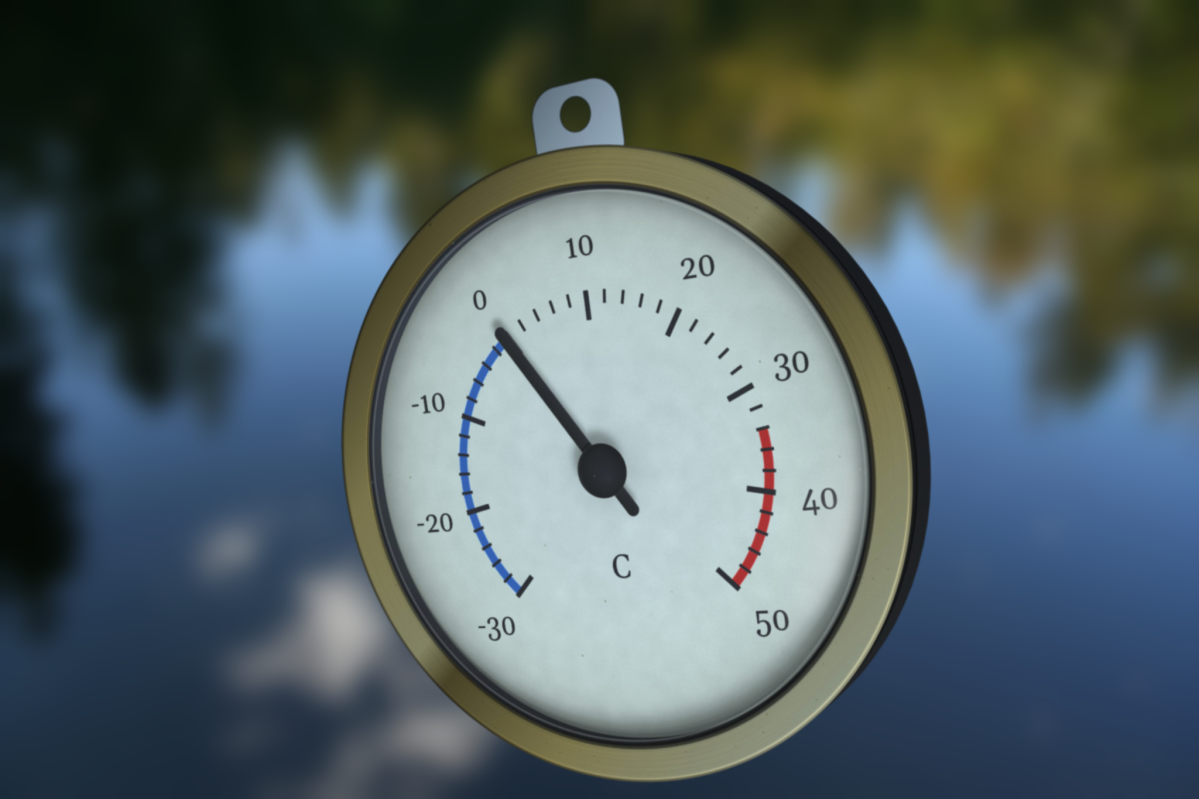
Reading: value=0 unit=°C
